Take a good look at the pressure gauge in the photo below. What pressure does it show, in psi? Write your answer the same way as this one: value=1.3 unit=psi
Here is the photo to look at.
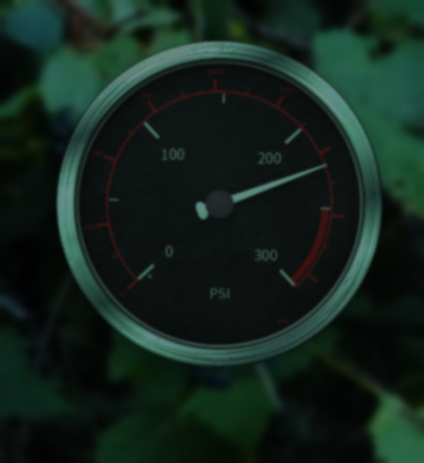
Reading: value=225 unit=psi
